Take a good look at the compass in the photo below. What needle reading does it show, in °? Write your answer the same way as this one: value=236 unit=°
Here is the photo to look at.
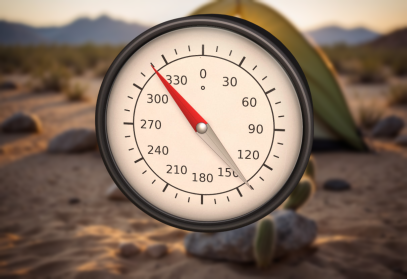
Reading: value=320 unit=°
